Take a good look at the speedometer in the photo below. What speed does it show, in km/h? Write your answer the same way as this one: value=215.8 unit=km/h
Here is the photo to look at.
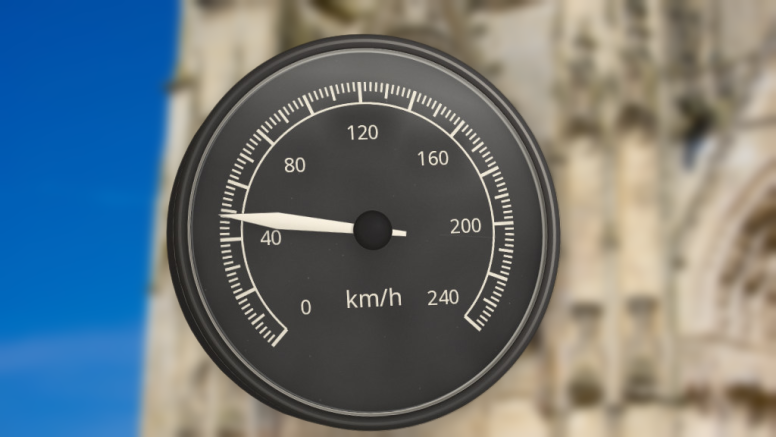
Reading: value=48 unit=km/h
